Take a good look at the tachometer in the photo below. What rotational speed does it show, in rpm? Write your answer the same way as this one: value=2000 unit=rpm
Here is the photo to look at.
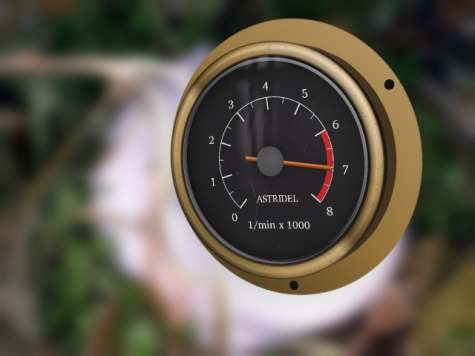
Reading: value=7000 unit=rpm
